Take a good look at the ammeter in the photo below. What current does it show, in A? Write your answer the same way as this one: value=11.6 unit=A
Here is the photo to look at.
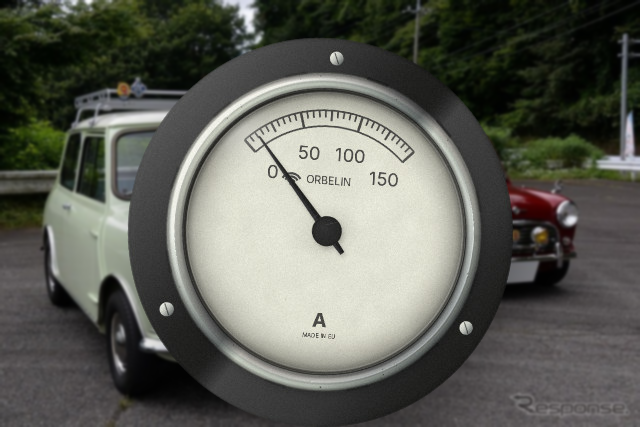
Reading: value=10 unit=A
